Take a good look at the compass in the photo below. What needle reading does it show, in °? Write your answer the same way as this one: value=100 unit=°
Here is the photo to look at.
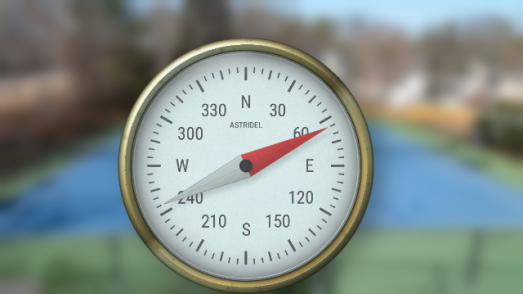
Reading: value=65 unit=°
